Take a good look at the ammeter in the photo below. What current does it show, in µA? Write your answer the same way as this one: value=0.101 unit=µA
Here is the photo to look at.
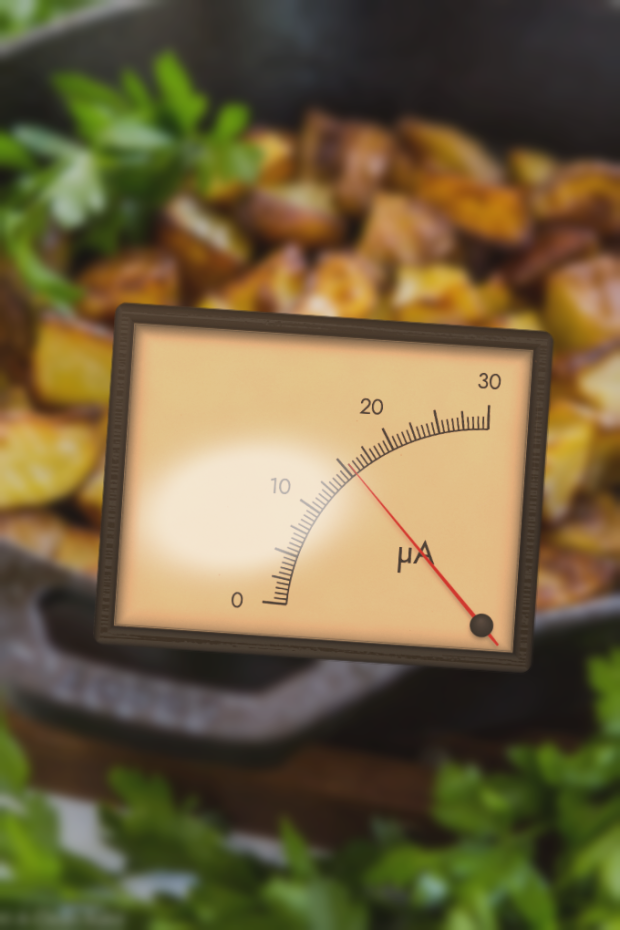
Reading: value=15.5 unit=µA
